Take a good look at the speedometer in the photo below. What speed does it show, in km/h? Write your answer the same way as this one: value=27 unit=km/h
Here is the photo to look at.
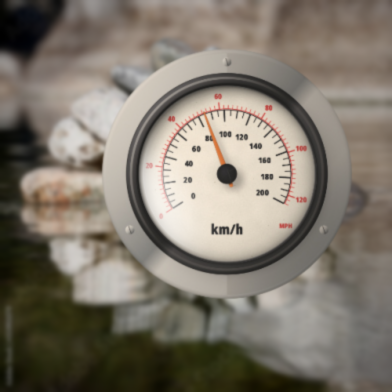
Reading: value=85 unit=km/h
